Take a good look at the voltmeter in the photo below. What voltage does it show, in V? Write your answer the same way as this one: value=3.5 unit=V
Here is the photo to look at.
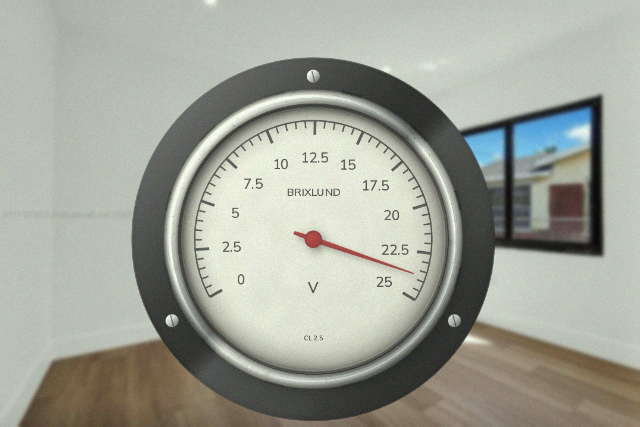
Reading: value=23.75 unit=V
